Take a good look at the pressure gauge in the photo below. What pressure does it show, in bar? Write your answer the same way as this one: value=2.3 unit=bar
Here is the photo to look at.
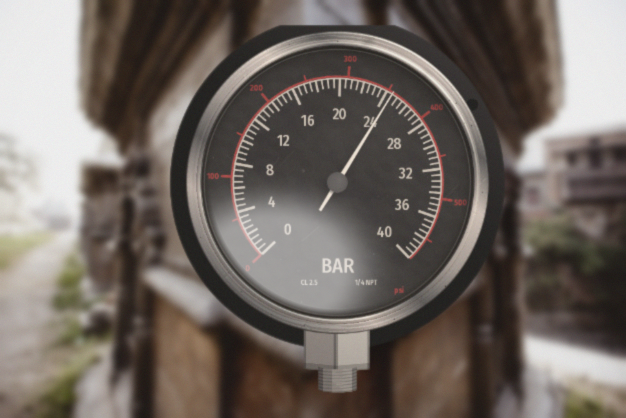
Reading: value=24.5 unit=bar
